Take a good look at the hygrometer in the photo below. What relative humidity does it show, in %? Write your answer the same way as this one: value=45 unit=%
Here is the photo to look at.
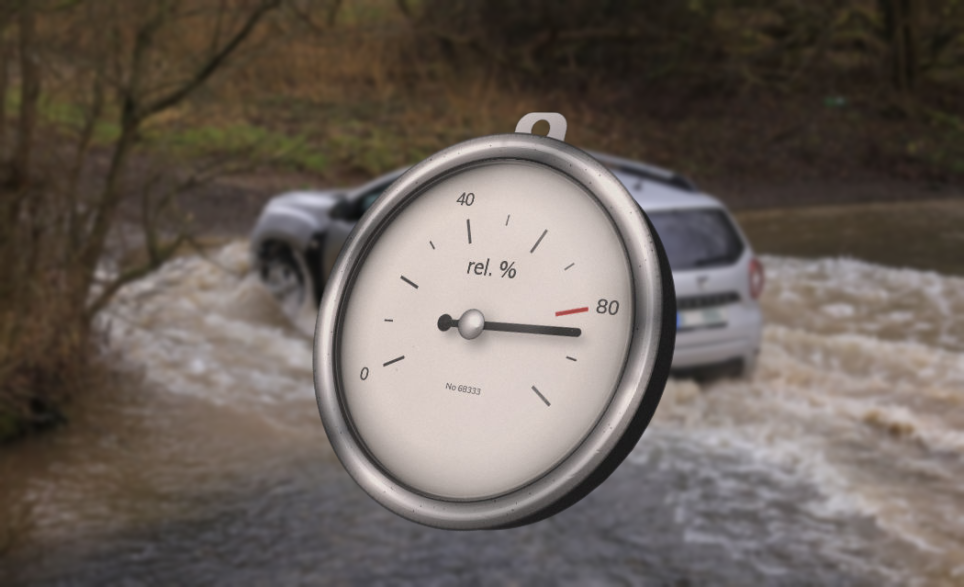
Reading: value=85 unit=%
